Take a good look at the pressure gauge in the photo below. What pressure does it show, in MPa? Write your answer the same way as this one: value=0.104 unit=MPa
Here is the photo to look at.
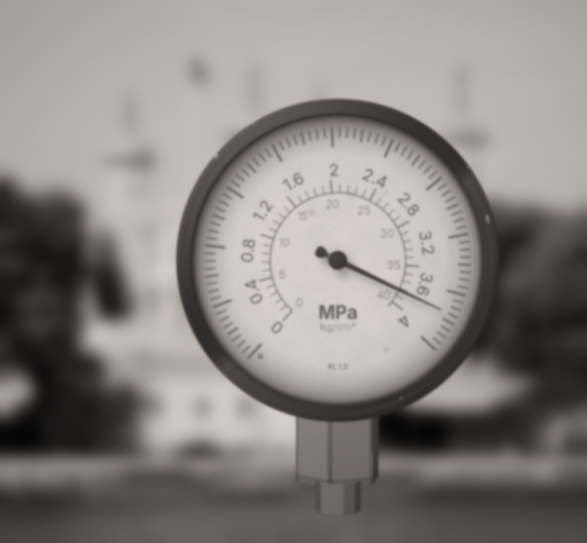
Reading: value=3.75 unit=MPa
